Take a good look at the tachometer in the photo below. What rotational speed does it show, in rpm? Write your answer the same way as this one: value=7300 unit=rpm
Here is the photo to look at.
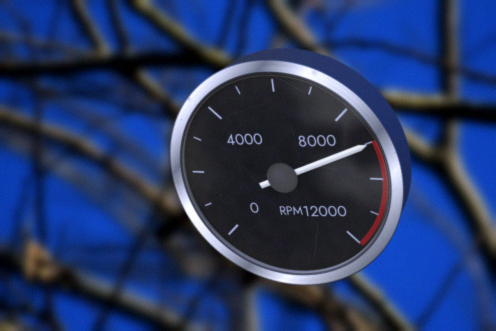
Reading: value=9000 unit=rpm
